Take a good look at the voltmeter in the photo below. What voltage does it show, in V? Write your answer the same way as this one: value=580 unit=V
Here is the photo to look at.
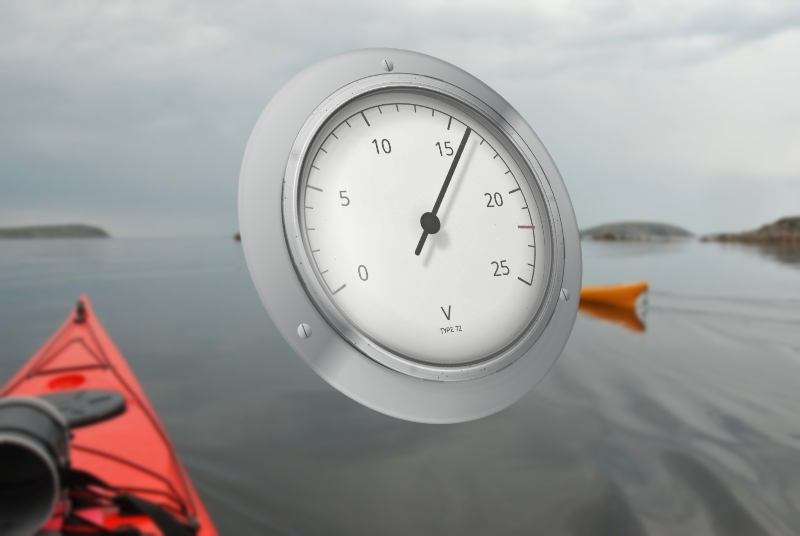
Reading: value=16 unit=V
